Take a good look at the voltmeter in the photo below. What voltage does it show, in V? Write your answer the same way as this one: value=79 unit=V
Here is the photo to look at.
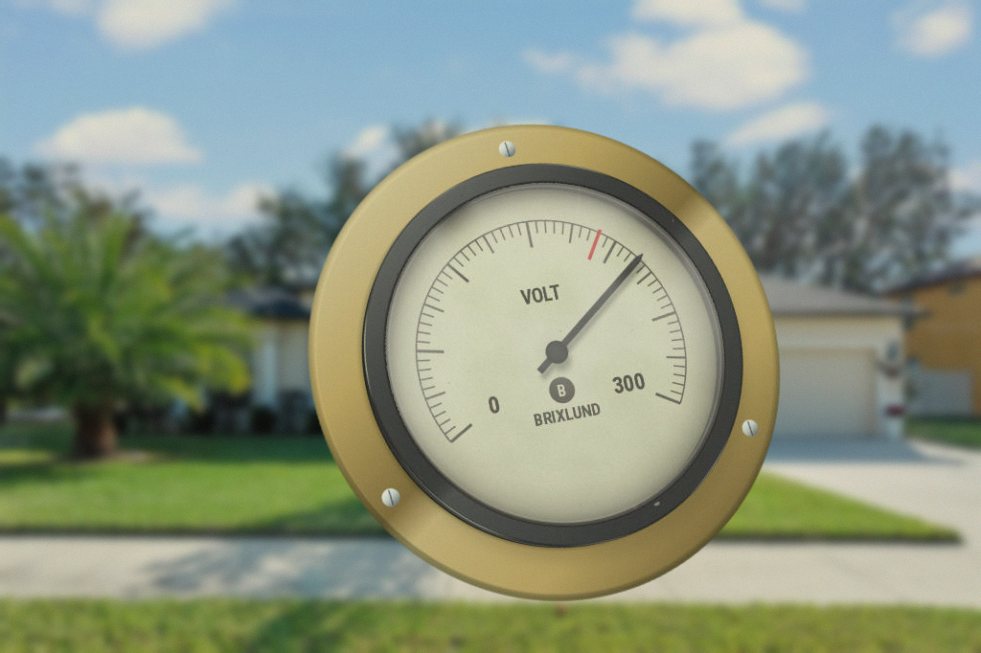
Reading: value=215 unit=V
